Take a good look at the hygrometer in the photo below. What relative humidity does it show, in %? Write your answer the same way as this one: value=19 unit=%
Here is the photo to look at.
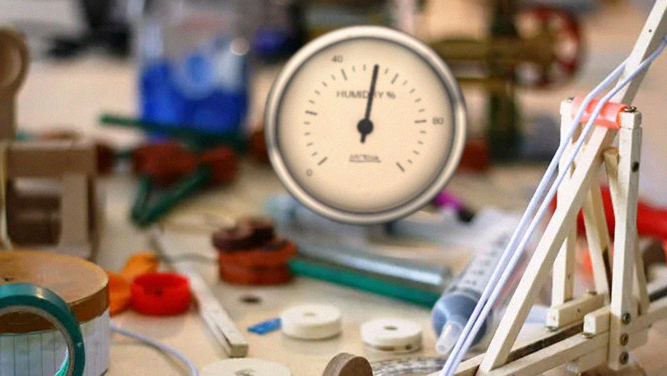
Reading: value=52 unit=%
